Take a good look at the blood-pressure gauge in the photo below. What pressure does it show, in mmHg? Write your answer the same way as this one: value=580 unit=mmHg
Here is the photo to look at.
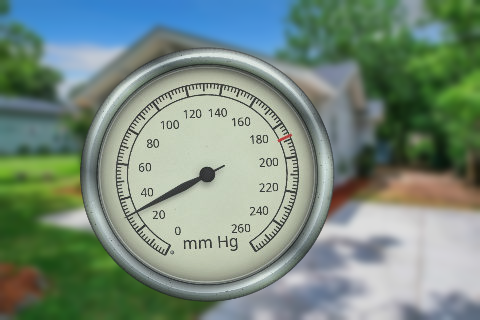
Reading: value=30 unit=mmHg
